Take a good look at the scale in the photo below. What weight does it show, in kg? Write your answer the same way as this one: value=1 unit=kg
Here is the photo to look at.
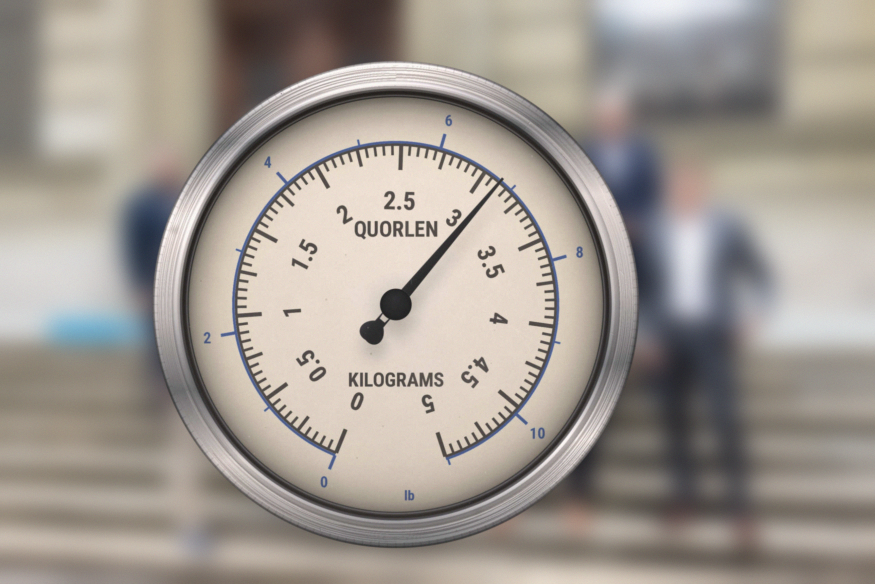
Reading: value=3.1 unit=kg
